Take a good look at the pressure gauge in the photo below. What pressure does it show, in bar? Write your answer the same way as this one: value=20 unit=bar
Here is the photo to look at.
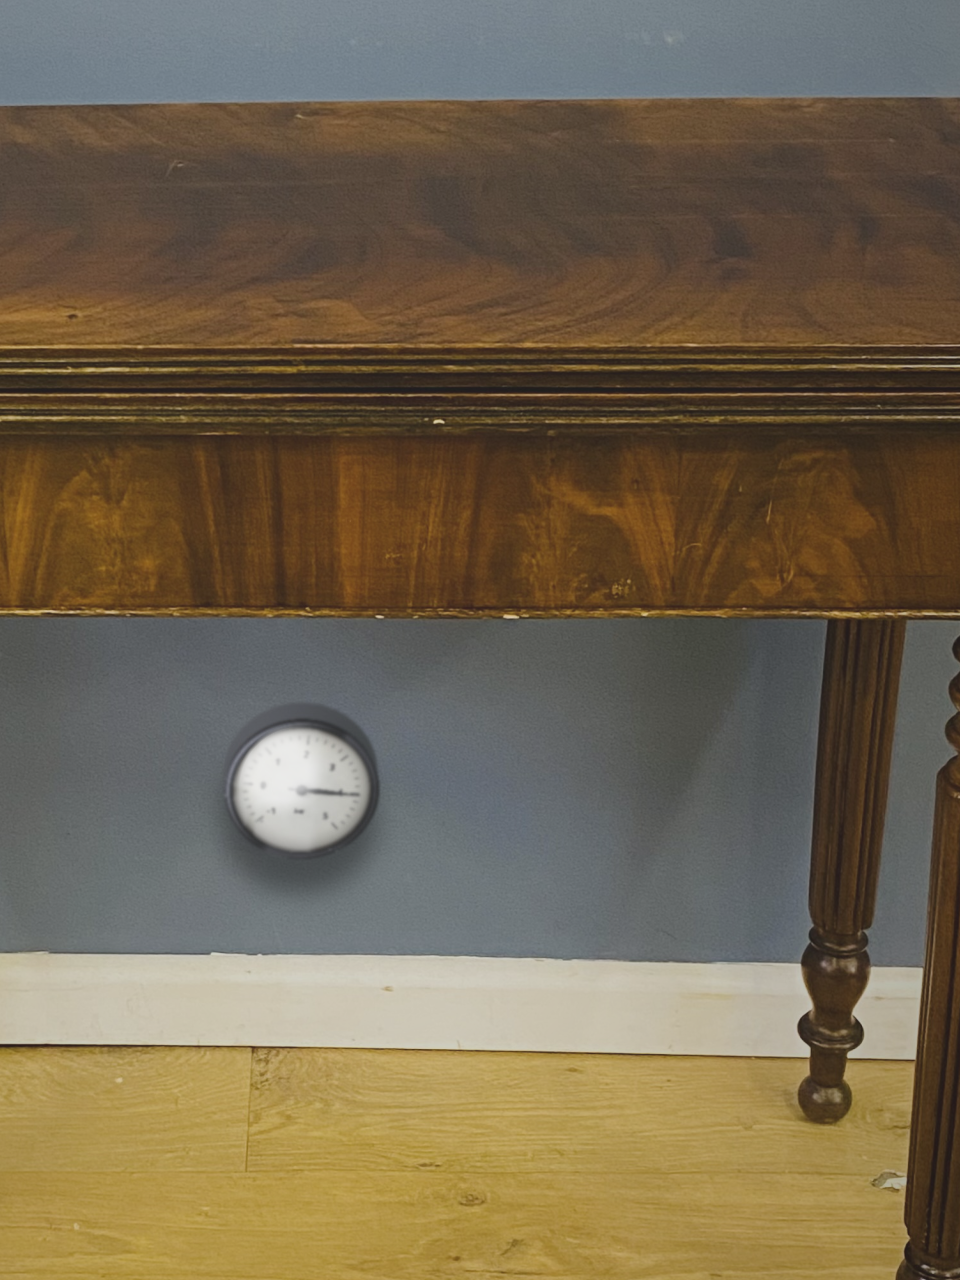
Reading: value=4 unit=bar
